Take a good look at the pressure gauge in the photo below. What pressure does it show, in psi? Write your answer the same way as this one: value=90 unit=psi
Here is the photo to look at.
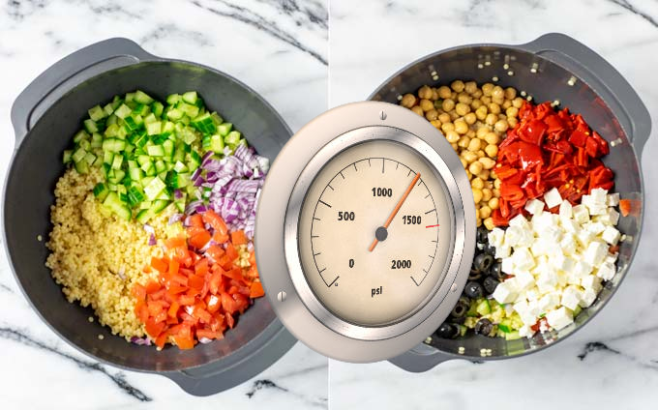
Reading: value=1250 unit=psi
